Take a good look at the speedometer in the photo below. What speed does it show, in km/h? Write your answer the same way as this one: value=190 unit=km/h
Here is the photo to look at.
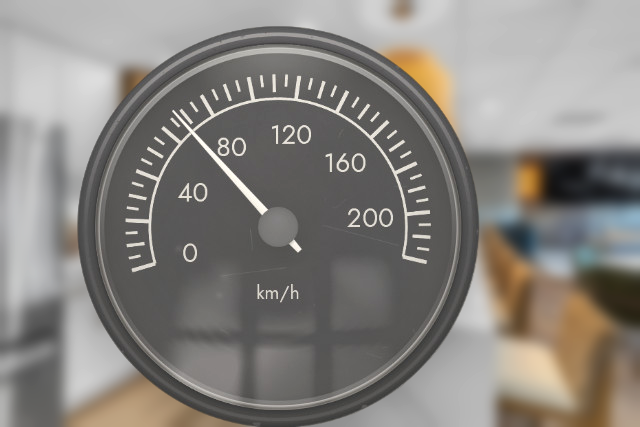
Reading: value=67.5 unit=km/h
